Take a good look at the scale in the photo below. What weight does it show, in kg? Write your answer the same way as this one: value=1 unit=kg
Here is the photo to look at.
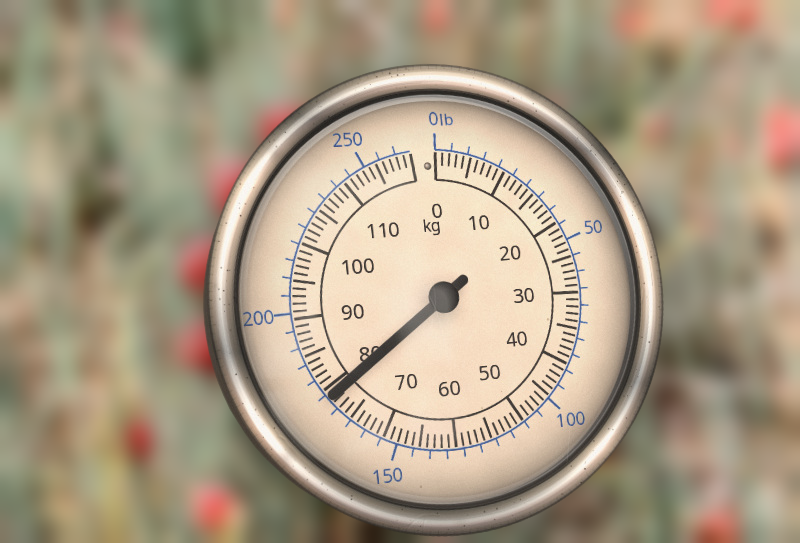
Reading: value=79 unit=kg
